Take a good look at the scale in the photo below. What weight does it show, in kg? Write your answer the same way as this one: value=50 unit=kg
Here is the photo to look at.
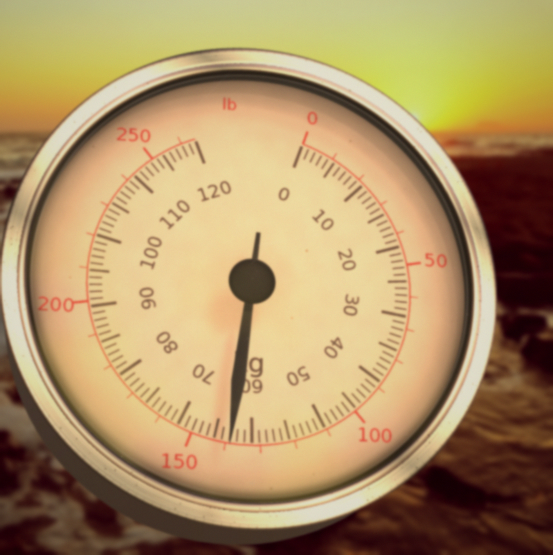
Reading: value=63 unit=kg
